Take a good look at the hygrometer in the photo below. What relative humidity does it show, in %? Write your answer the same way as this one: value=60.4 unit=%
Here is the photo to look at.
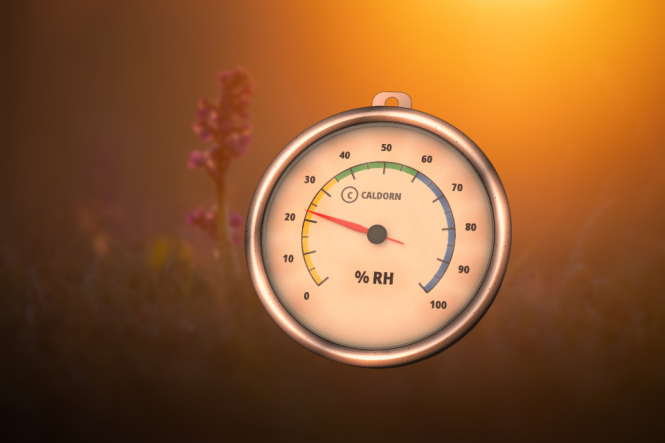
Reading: value=22.5 unit=%
